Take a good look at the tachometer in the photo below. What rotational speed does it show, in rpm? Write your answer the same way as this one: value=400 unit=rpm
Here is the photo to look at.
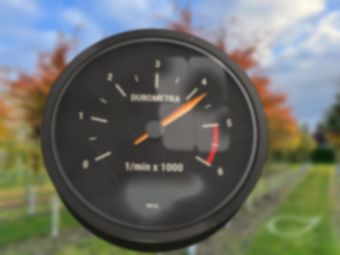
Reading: value=4250 unit=rpm
